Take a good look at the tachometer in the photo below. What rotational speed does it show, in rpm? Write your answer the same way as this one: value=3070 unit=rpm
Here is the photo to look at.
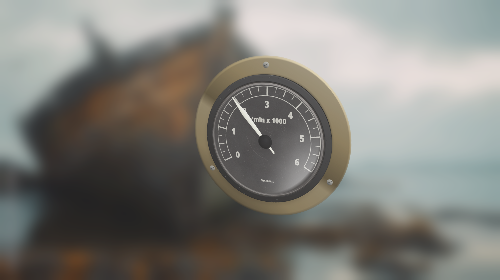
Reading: value=2000 unit=rpm
